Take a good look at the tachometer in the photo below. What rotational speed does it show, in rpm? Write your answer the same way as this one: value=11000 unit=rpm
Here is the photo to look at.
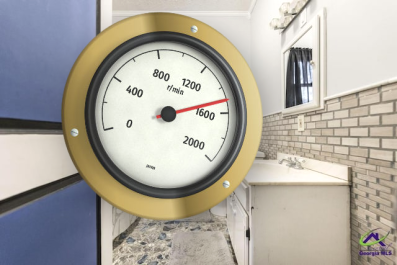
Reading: value=1500 unit=rpm
